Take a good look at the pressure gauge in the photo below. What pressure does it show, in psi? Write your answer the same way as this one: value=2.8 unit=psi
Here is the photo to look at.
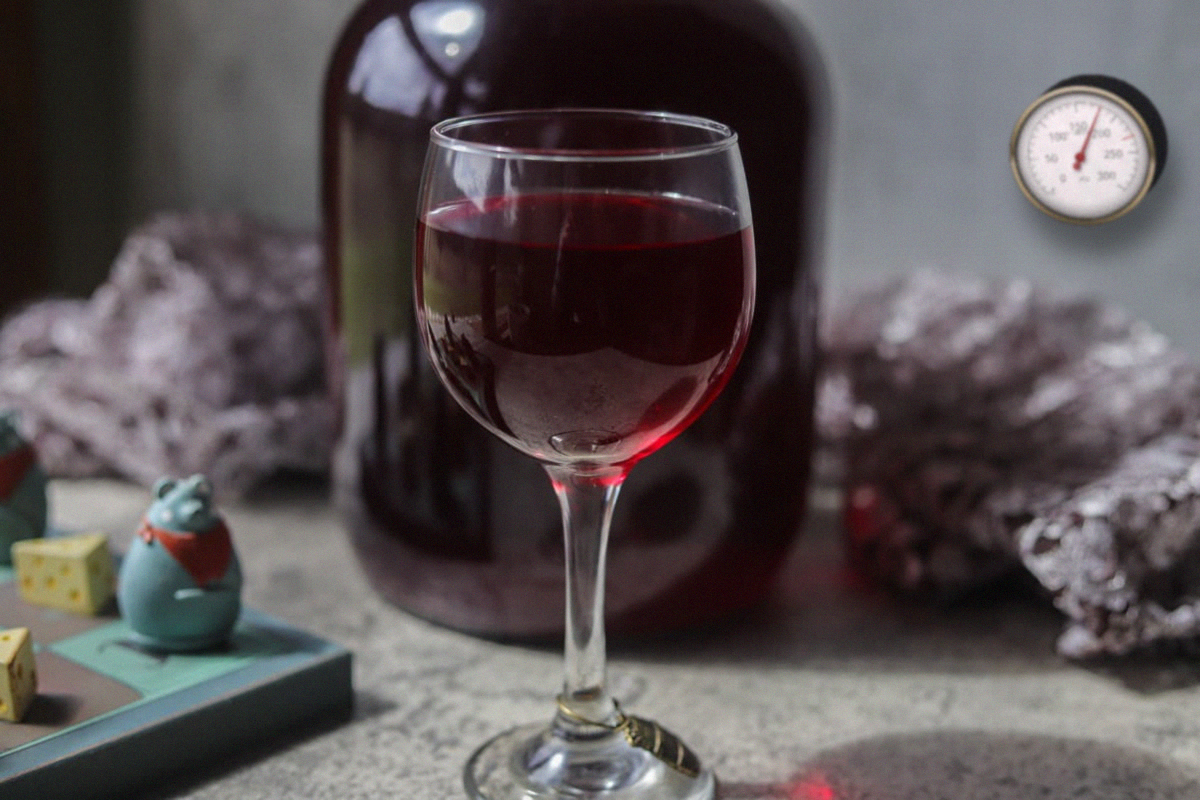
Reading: value=180 unit=psi
